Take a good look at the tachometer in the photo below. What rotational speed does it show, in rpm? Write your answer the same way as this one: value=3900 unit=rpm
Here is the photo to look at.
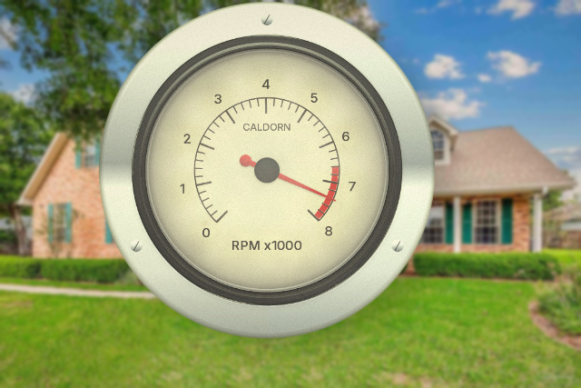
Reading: value=7400 unit=rpm
